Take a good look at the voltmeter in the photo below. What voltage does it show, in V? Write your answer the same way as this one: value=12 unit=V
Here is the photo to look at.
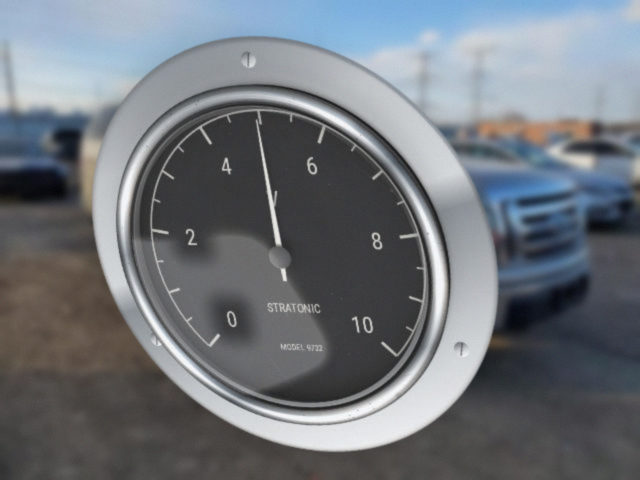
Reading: value=5 unit=V
